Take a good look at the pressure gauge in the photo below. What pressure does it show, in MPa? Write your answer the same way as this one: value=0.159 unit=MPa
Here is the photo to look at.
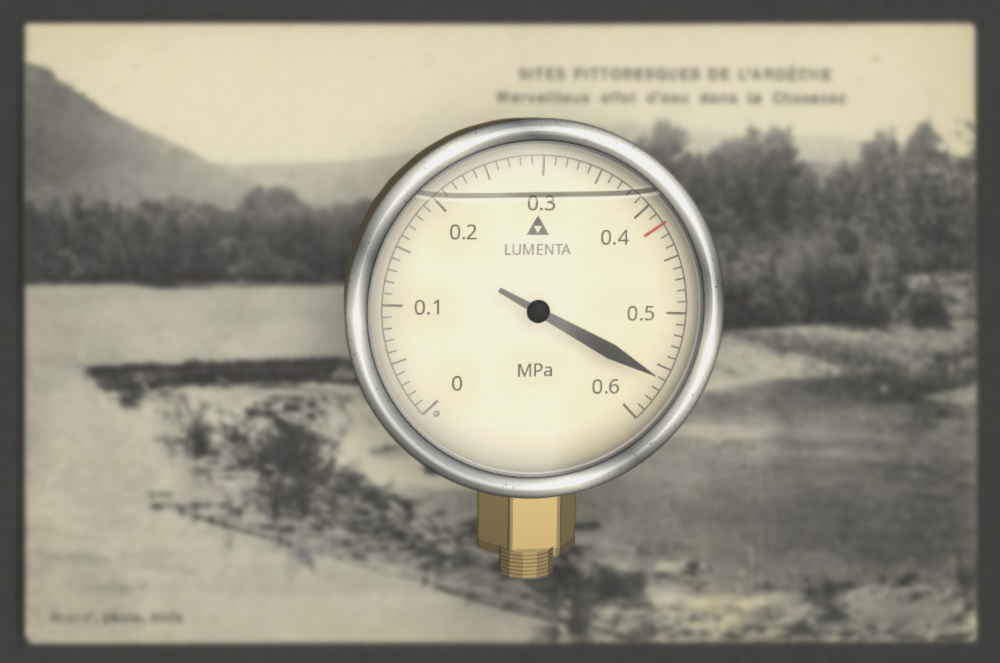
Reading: value=0.56 unit=MPa
